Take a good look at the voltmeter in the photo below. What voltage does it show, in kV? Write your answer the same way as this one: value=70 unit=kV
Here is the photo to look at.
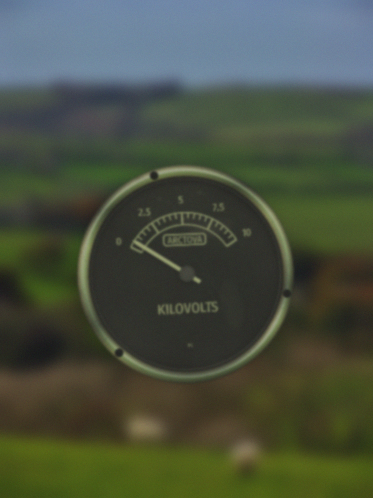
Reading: value=0.5 unit=kV
